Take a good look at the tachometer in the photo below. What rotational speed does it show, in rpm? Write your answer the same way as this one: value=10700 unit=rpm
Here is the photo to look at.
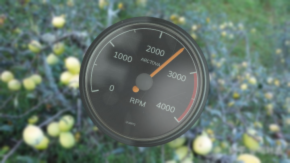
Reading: value=2500 unit=rpm
